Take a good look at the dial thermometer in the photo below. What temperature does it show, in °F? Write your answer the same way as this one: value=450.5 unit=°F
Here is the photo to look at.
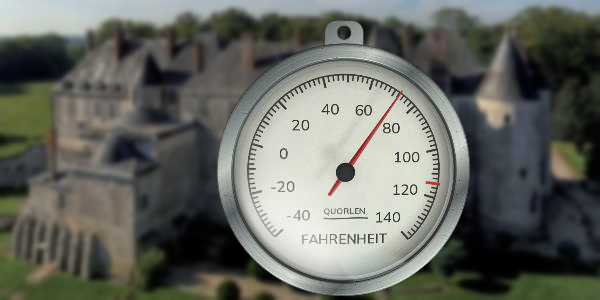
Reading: value=72 unit=°F
